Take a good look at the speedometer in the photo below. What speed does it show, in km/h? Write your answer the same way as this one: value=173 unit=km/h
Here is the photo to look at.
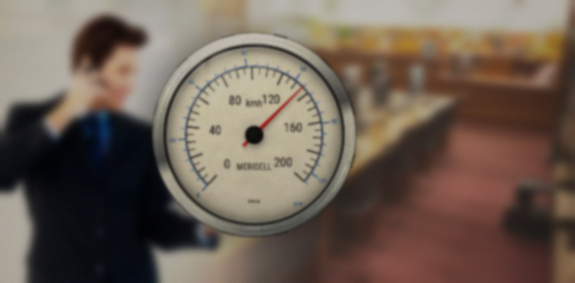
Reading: value=135 unit=km/h
